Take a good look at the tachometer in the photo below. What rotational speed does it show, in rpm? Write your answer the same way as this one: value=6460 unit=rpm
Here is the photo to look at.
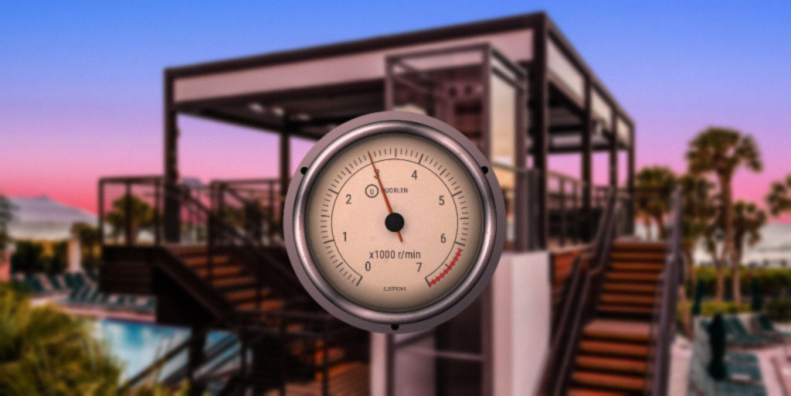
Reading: value=3000 unit=rpm
